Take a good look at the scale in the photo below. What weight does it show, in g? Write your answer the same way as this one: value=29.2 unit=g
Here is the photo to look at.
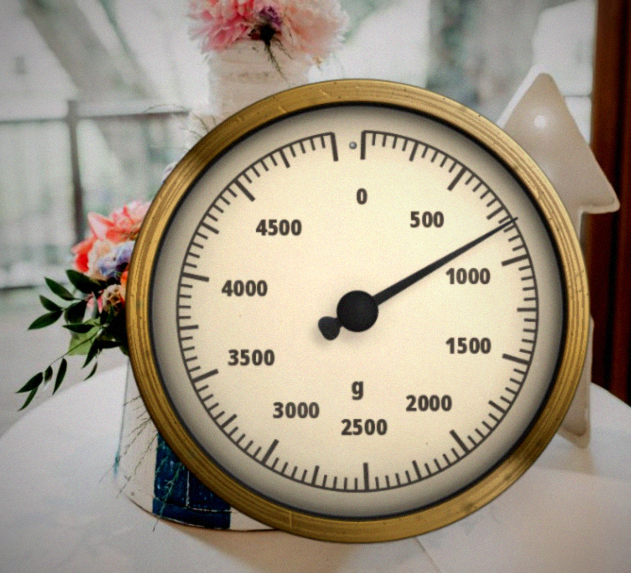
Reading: value=825 unit=g
